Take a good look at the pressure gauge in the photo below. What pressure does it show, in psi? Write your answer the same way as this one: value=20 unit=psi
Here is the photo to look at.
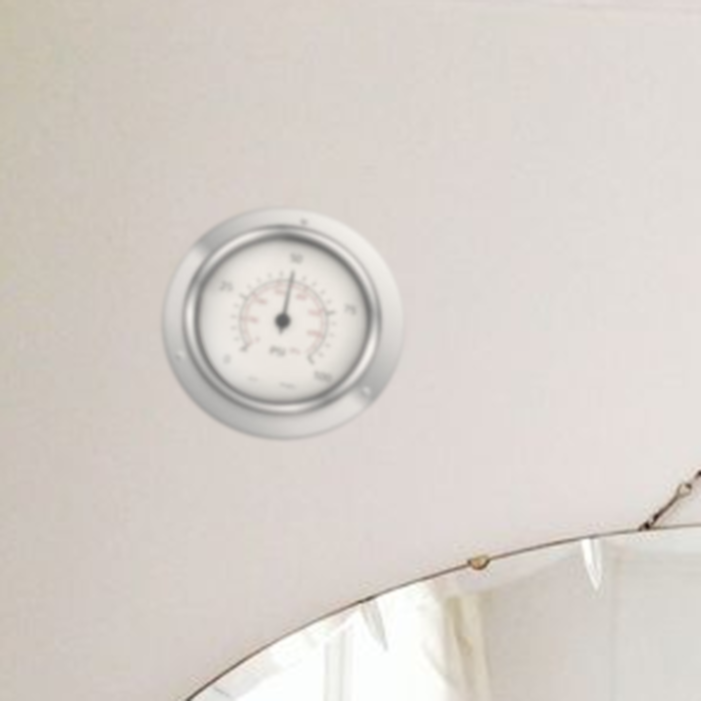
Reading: value=50 unit=psi
